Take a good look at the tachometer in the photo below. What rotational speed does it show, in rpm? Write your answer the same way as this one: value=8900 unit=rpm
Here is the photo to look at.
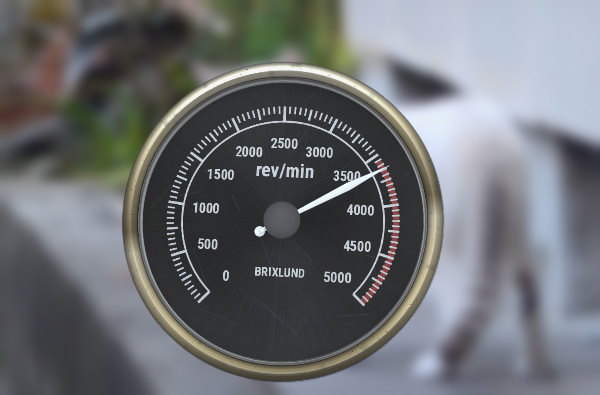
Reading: value=3650 unit=rpm
